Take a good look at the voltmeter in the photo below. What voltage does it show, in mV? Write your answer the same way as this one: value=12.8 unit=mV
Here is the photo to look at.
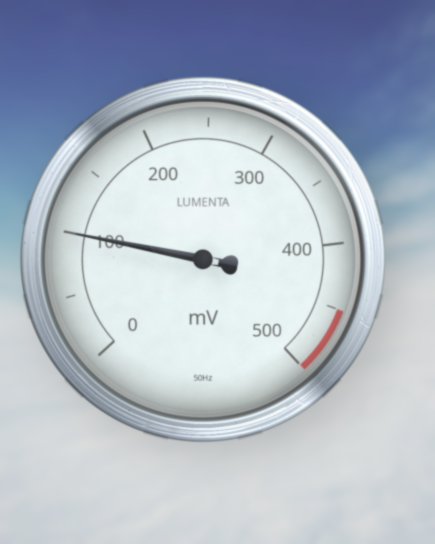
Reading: value=100 unit=mV
